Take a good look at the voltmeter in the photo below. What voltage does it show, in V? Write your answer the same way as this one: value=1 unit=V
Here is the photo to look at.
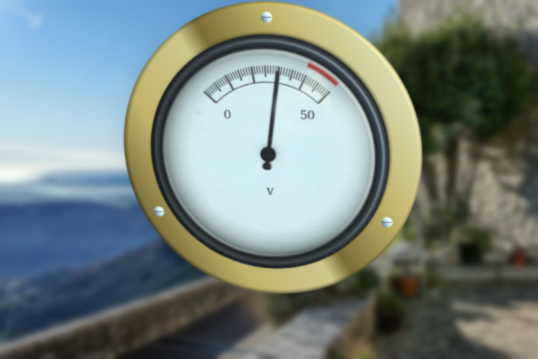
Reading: value=30 unit=V
